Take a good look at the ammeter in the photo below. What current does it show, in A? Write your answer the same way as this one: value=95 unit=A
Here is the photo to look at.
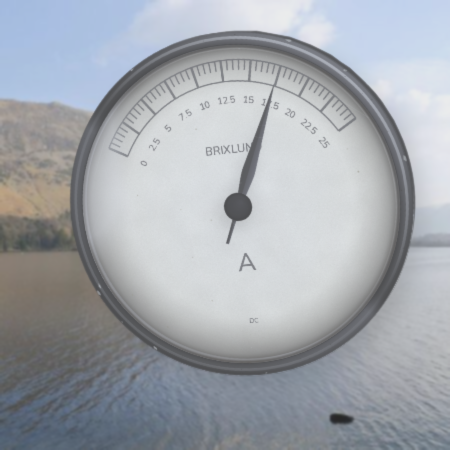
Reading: value=17.5 unit=A
